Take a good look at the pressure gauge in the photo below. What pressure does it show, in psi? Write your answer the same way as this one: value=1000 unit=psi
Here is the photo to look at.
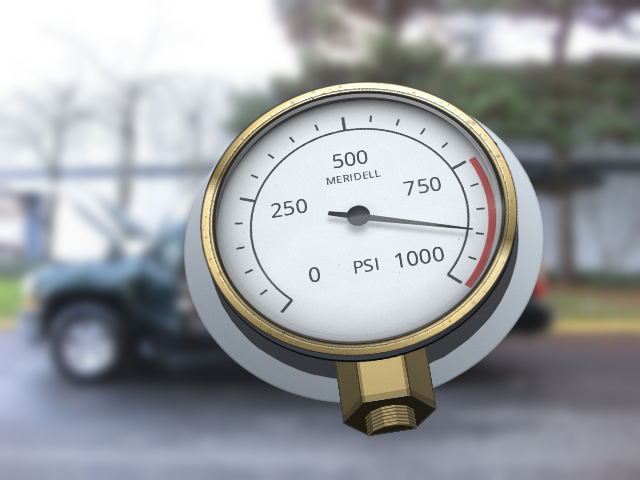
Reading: value=900 unit=psi
